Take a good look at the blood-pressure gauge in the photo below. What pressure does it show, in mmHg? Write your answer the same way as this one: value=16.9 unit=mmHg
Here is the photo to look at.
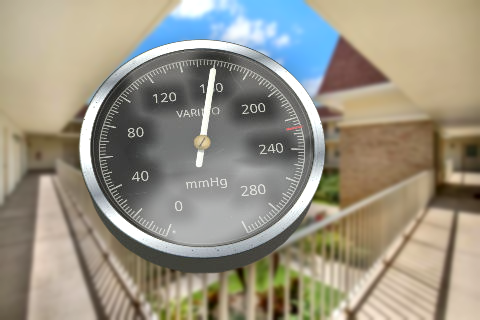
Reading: value=160 unit=mmHg
